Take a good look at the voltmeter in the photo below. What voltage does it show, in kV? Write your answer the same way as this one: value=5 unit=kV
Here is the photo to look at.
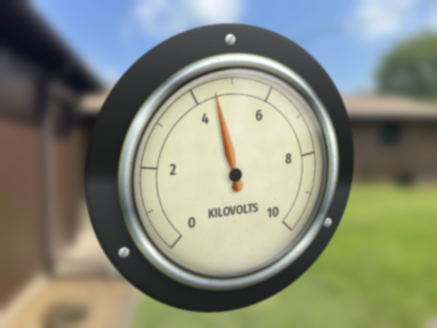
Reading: value=4.5 unit=kV
